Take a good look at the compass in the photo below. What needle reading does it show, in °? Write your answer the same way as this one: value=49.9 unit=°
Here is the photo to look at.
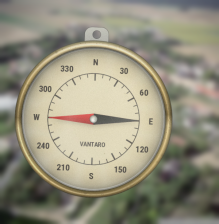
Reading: value=270 unit=°
